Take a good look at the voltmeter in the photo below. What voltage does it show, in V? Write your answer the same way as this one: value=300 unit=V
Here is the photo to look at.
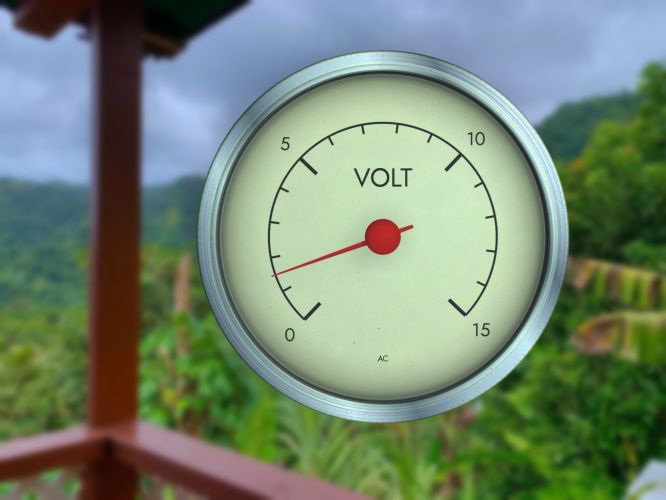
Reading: value=1.5 unit=V
